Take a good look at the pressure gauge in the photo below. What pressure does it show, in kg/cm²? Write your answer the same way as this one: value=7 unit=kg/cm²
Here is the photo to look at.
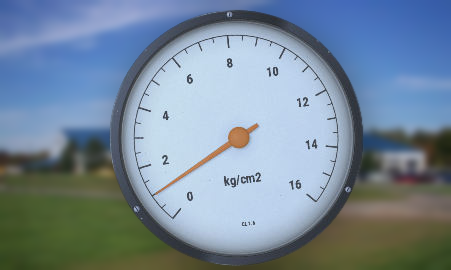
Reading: value=1 unit=kg/cm²
